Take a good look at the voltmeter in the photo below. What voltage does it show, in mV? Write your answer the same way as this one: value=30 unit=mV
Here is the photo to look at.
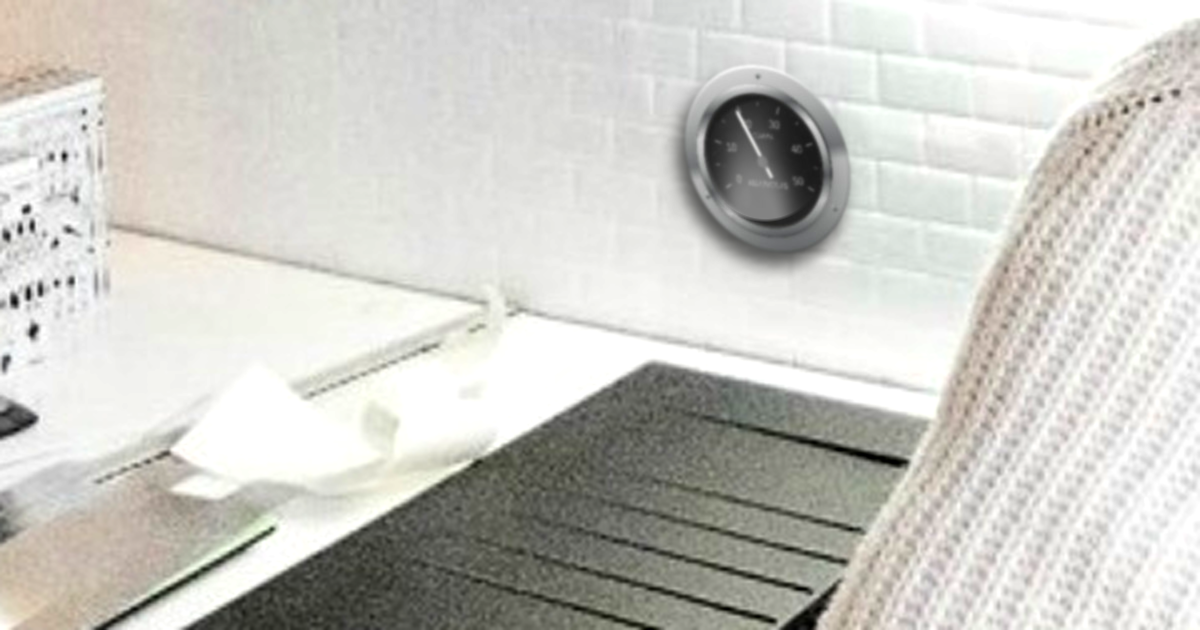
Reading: value=20 unit=mV
